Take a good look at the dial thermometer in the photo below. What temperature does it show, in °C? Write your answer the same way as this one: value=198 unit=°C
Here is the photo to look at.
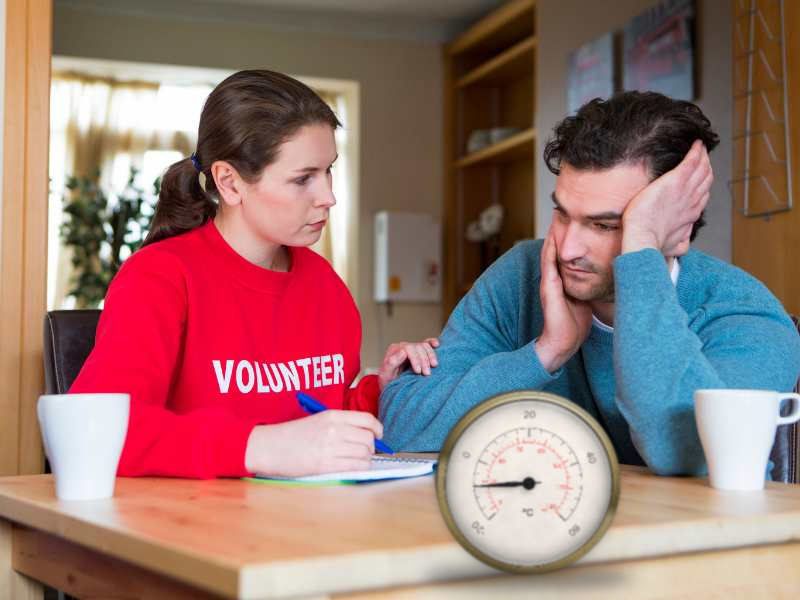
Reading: value=-8 unit=°C
